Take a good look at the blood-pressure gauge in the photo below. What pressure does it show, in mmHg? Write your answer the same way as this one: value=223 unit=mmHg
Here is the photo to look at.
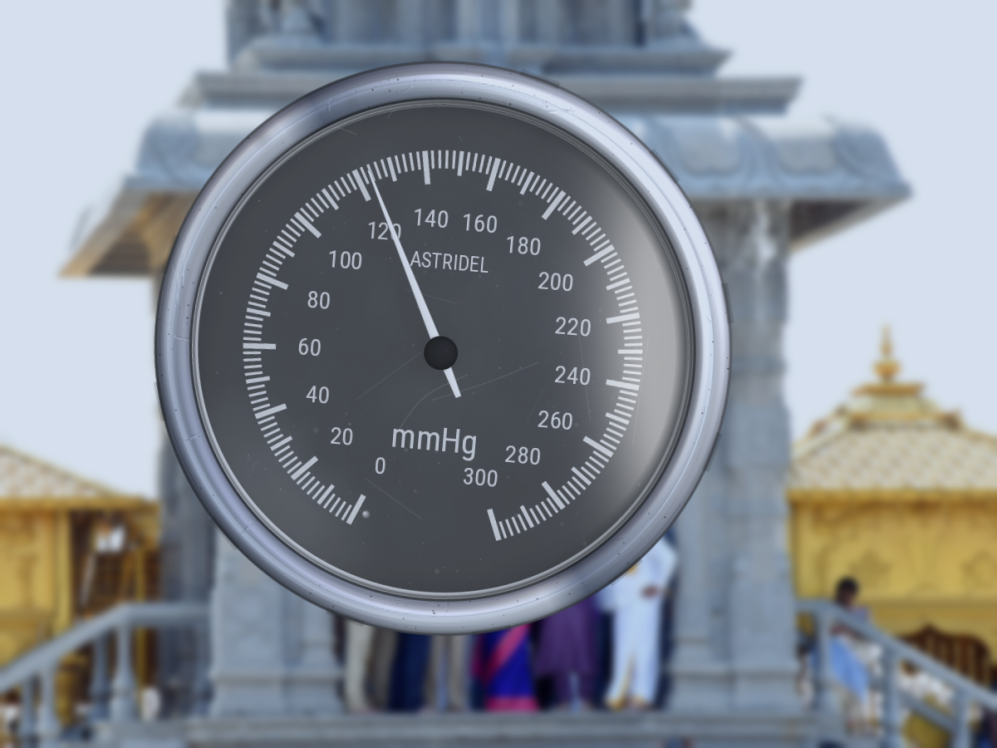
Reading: value=124 unit=mmHg
